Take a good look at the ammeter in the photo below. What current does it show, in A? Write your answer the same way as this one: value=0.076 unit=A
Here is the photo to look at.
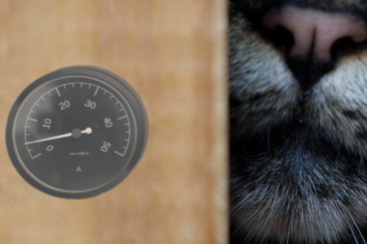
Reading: value=4 unit=A
